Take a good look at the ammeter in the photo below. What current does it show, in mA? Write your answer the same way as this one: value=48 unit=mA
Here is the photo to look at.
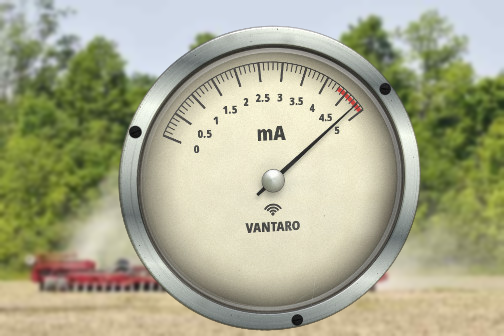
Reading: value=4.8 unit=mA
